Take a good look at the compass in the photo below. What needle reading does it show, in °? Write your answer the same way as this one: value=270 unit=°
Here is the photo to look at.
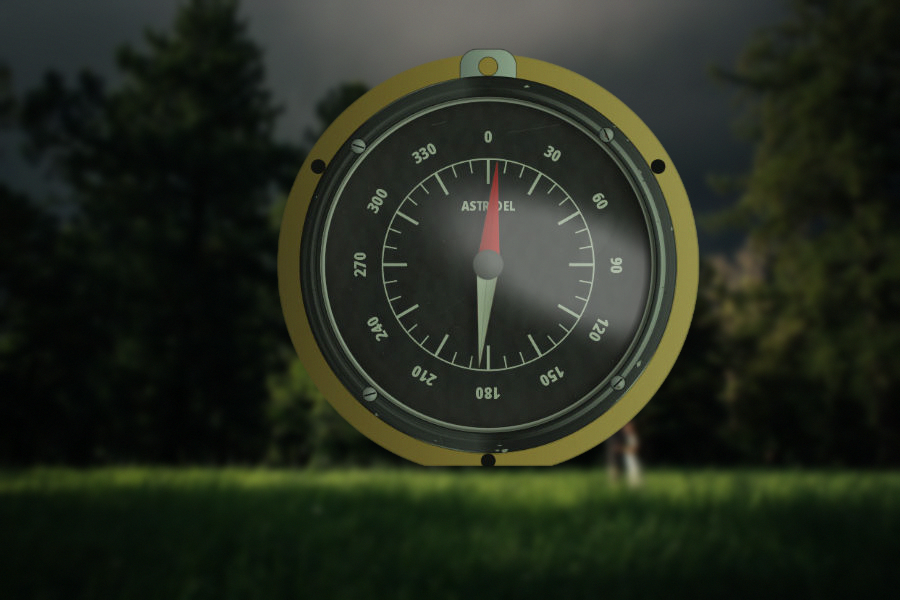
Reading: value=5 unit=°
